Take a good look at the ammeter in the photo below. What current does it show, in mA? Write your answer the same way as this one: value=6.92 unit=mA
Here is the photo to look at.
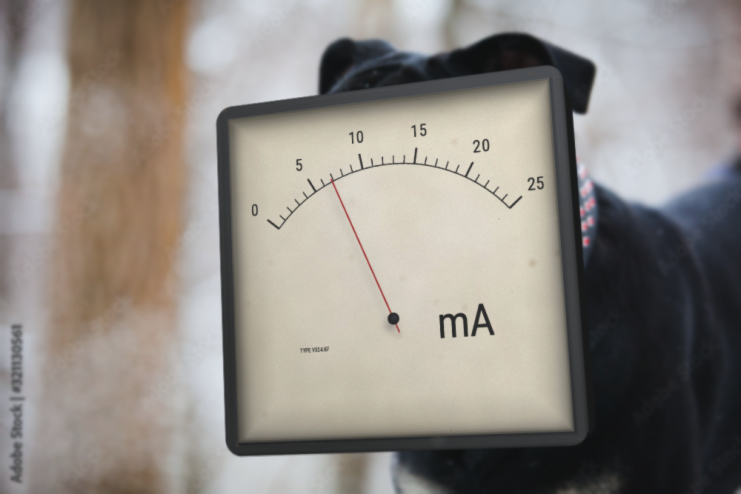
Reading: value=7 unit=mA
